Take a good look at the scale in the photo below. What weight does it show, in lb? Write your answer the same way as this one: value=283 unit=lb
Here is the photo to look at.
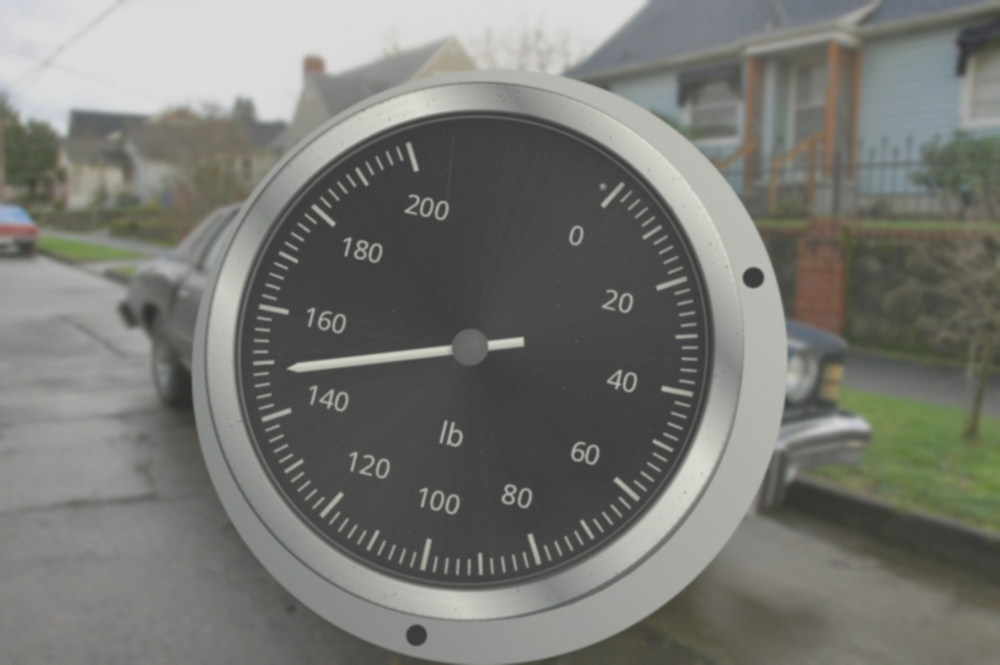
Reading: value=148 unit=lb
